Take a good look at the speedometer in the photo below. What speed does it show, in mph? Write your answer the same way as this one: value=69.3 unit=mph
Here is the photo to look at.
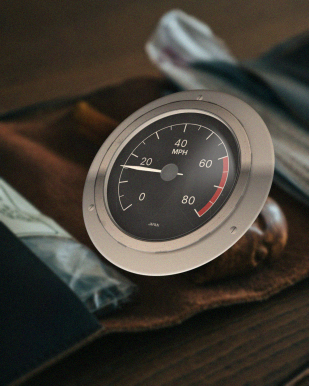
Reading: value=15 unit=mph
